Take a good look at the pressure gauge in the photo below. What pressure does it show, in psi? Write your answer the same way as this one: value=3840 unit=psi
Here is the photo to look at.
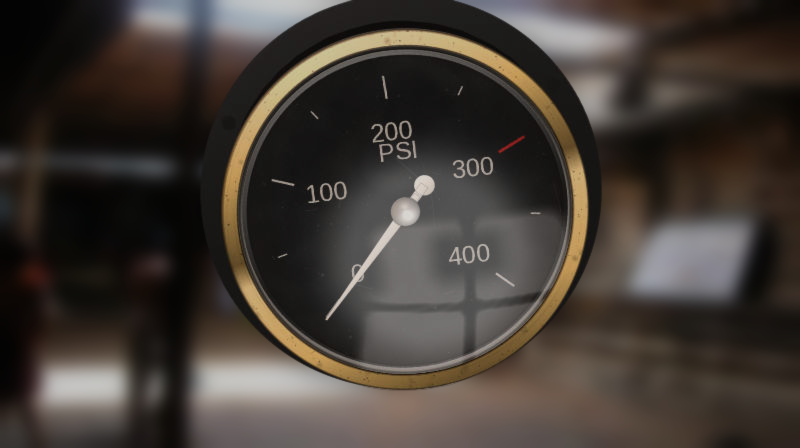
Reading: value=0 unit=psi
